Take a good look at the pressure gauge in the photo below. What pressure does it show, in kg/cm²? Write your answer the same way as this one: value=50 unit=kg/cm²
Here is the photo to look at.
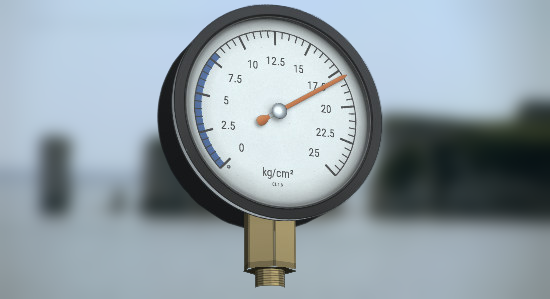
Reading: value=18 unit=kg/cm²
